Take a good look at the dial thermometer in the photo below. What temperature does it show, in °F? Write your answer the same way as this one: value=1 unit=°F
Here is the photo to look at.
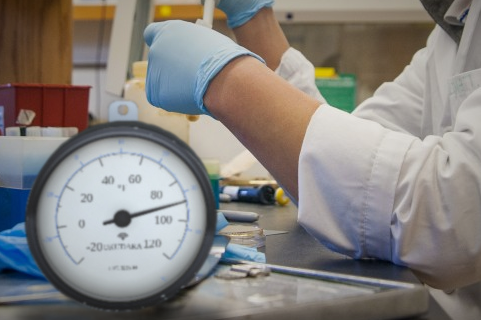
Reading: value=90 unit=°F
